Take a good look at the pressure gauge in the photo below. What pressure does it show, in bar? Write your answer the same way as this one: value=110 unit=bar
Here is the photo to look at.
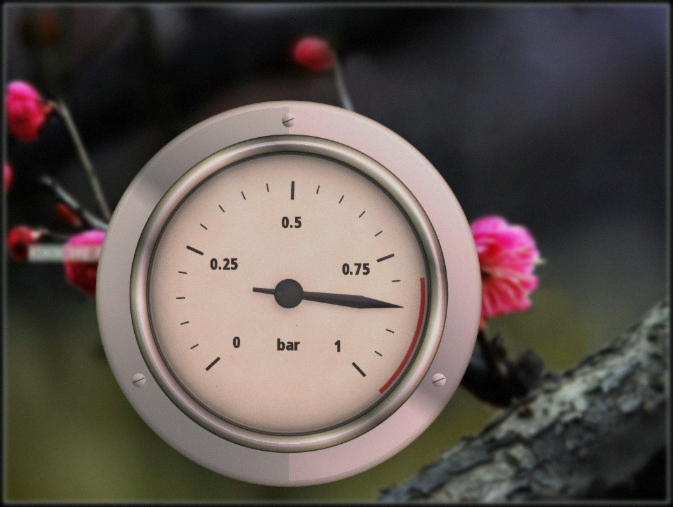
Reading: value=0.85 unit=bar
